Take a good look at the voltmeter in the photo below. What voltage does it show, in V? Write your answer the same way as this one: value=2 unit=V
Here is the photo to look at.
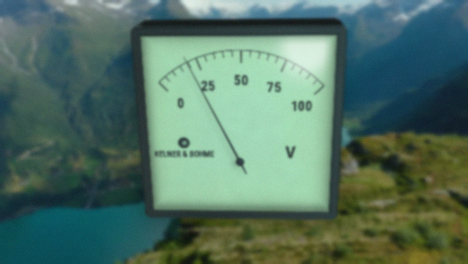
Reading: value=20 unit=V
